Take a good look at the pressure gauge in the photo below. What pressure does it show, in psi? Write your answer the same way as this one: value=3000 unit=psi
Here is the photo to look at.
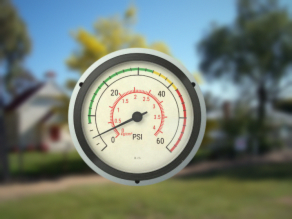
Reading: value=4 unit=psi
